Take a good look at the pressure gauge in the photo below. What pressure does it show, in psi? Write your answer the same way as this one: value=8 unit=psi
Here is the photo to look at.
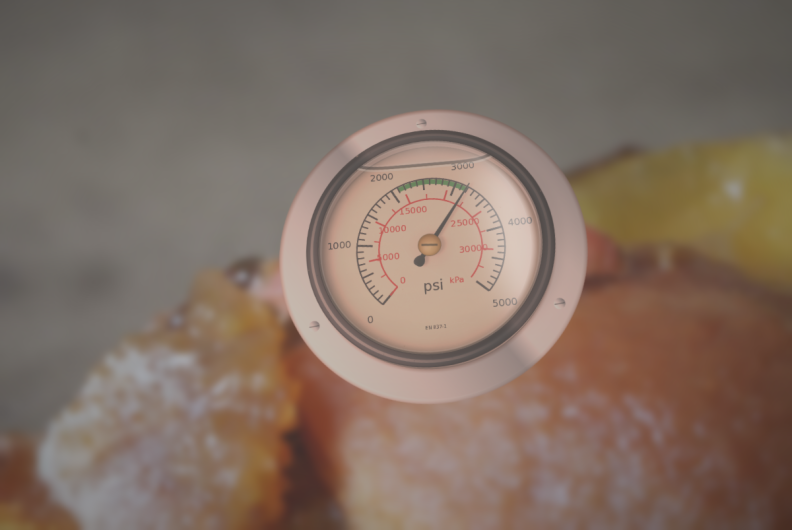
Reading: value=3200 unit=psi
